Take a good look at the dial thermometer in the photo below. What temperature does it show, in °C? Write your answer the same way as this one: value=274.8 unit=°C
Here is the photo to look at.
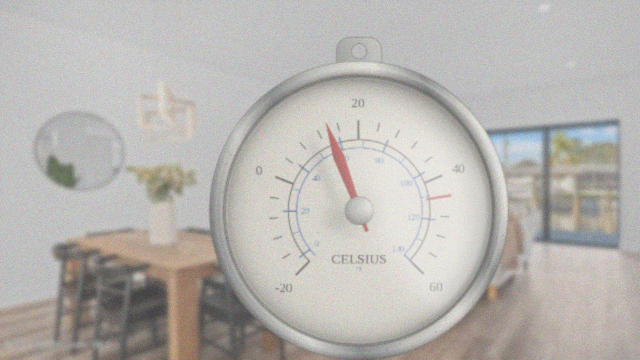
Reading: value=14 unit=°C
